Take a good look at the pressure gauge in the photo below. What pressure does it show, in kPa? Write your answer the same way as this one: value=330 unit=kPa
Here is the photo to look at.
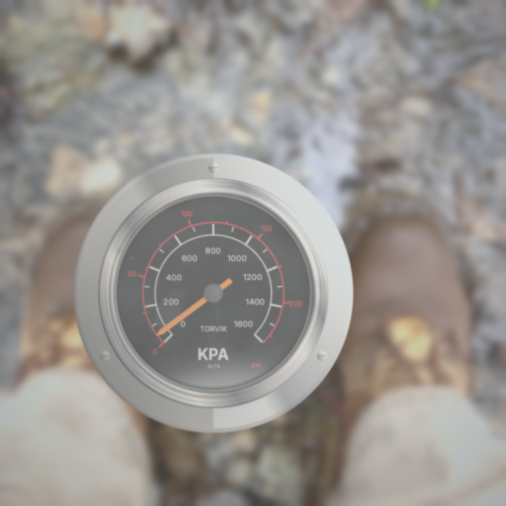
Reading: value=50 unit=kPa
